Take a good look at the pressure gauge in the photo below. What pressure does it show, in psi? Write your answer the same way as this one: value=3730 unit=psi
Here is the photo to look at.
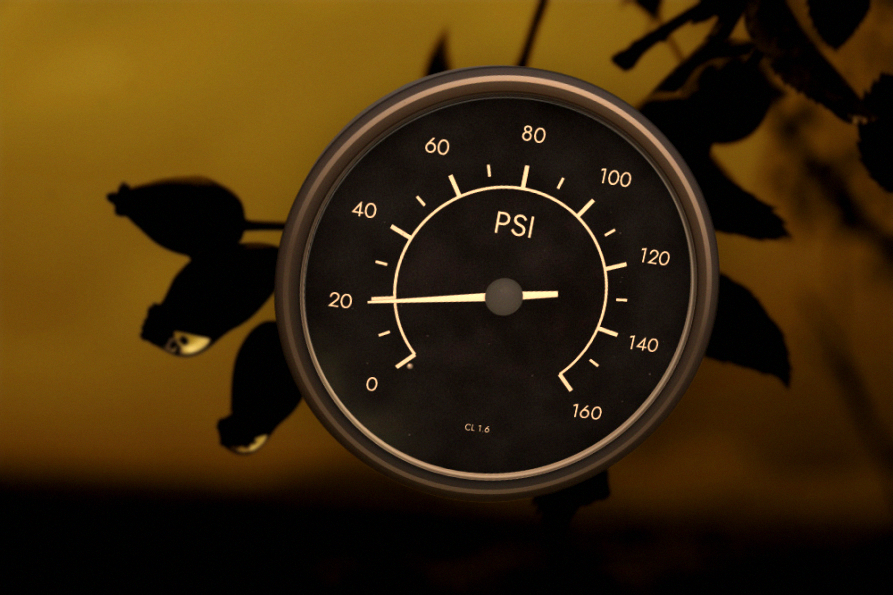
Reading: value=20 unit=psi
